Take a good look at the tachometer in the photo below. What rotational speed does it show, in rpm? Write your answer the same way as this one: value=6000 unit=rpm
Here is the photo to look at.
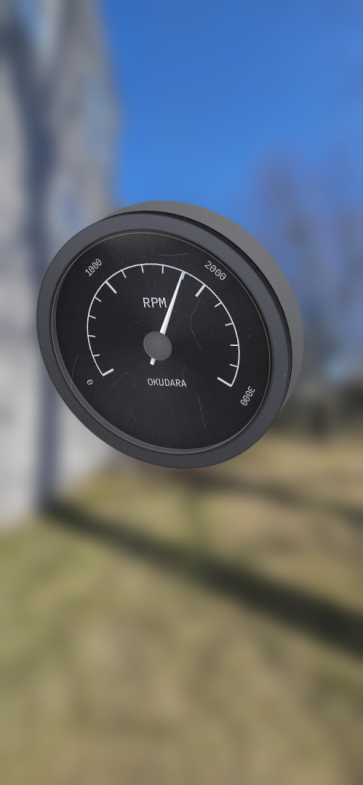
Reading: value=1800 unit=rpm
